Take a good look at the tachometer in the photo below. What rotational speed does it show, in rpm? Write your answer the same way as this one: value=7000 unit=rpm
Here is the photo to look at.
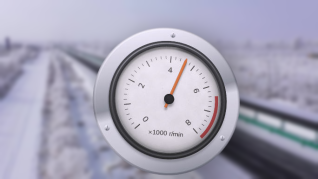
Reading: value=4600 unit=rpm
